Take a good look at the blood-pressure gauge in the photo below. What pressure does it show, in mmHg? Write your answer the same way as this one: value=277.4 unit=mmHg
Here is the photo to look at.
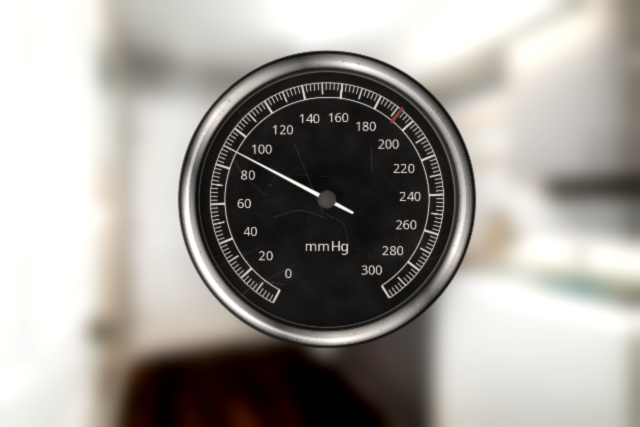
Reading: value=90 unit=mmHg
